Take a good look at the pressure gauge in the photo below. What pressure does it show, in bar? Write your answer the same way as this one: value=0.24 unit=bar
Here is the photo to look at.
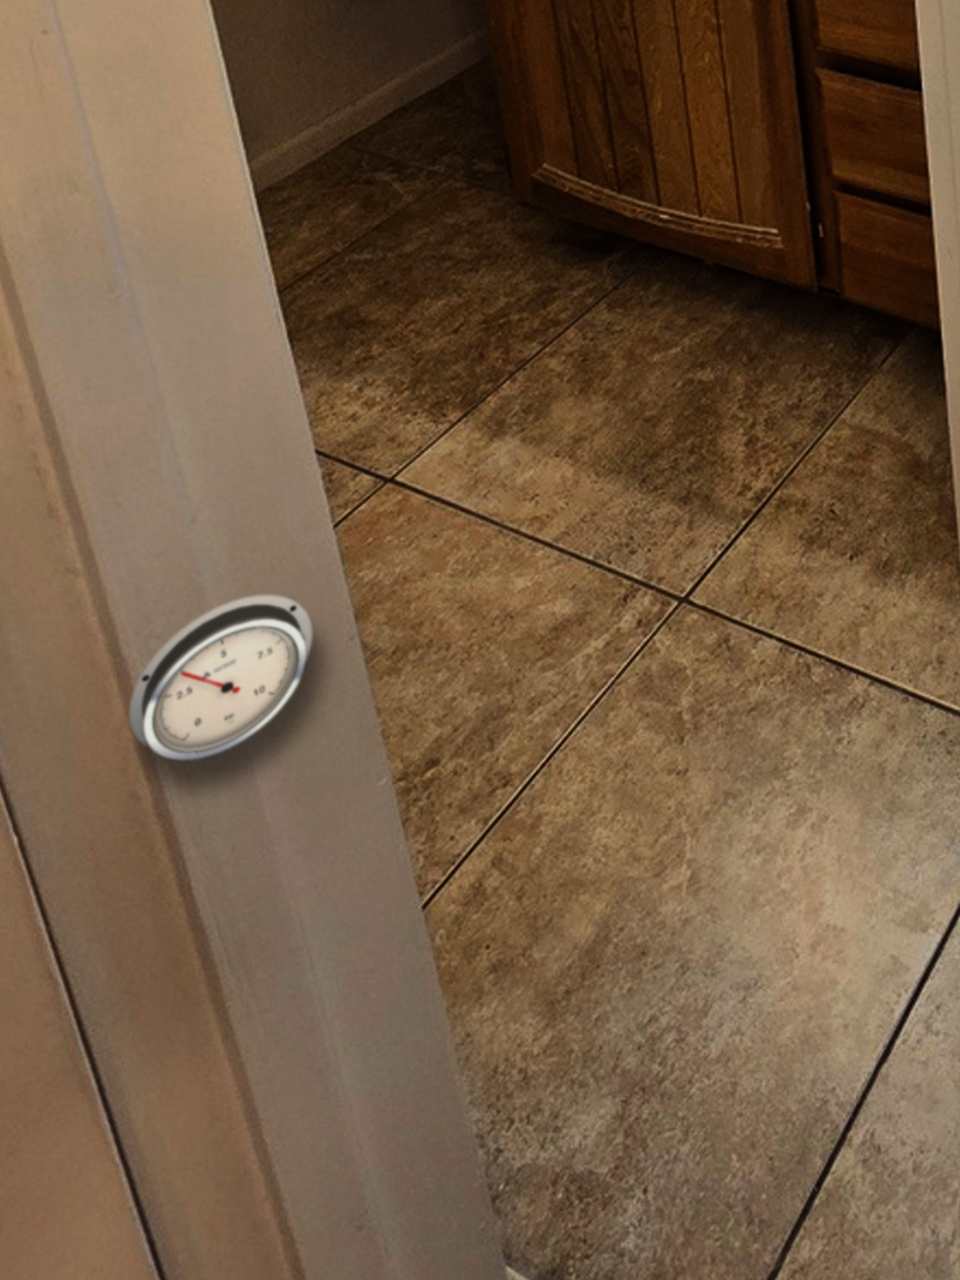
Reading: value=3.5 unit=bar
